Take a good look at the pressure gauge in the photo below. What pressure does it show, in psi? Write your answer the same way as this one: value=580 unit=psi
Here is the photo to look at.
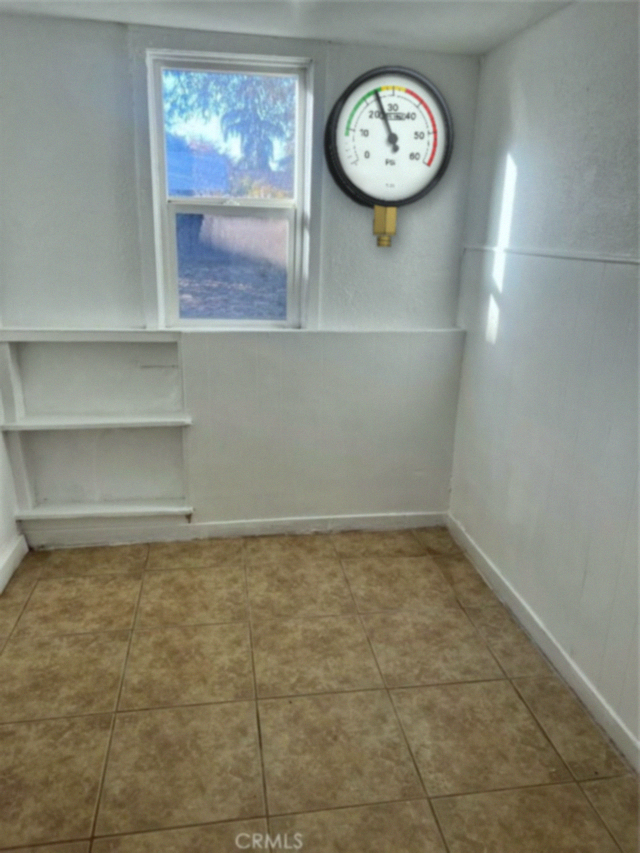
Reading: value=24 unit=psi
